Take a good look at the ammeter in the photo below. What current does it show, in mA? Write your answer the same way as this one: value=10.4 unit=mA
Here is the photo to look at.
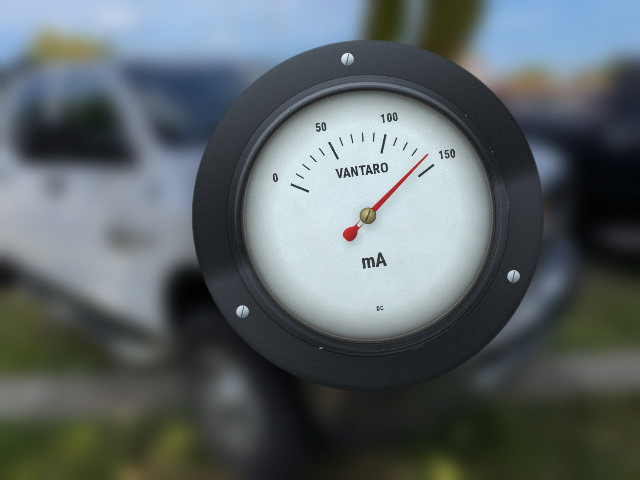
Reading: value=140 unit=mA
